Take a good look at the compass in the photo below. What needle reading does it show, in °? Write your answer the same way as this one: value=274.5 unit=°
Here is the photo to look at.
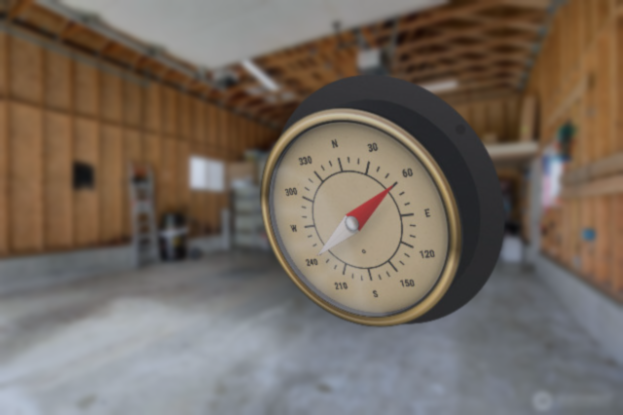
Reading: value=60 unit=°
